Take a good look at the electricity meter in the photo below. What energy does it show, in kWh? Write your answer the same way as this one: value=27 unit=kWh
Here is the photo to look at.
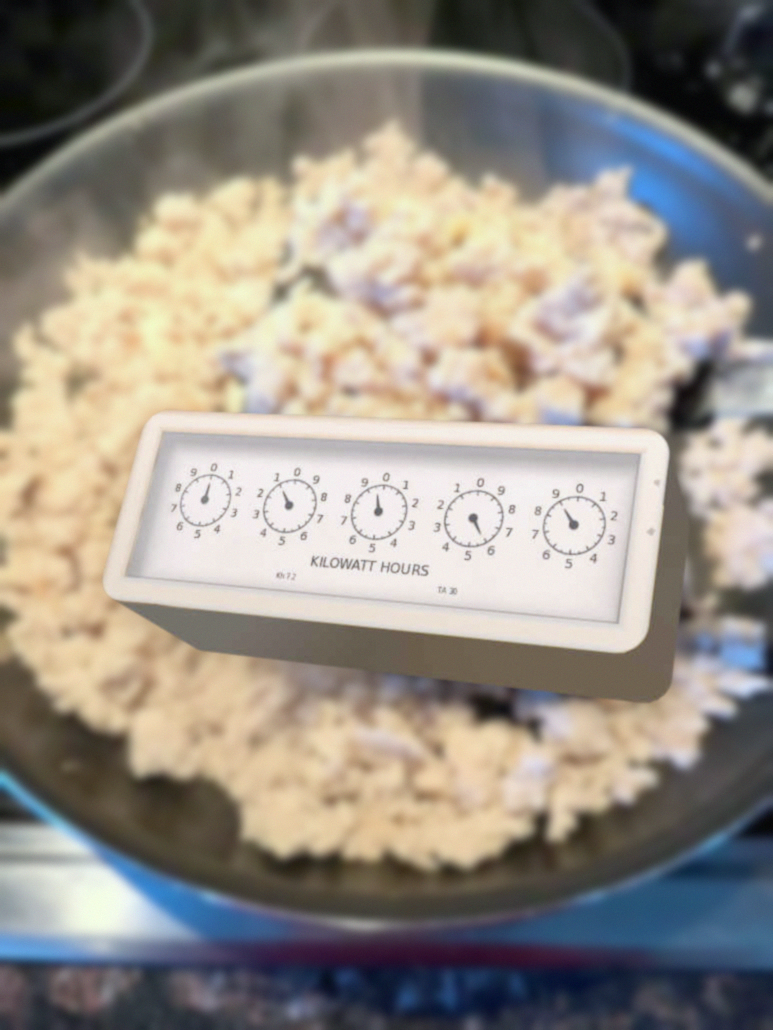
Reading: value=959 unit=kWh
